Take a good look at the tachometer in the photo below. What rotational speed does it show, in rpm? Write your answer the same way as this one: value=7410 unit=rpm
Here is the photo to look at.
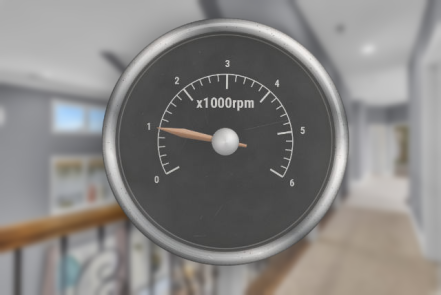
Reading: value=1000 unit=rpm
